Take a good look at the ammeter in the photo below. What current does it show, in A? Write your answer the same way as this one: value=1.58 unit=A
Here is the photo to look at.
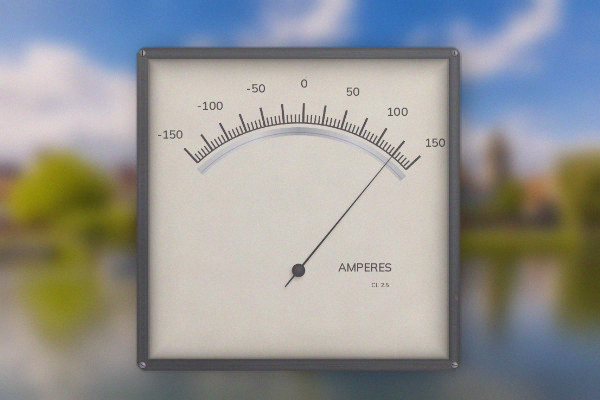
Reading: value=125 unit=A
